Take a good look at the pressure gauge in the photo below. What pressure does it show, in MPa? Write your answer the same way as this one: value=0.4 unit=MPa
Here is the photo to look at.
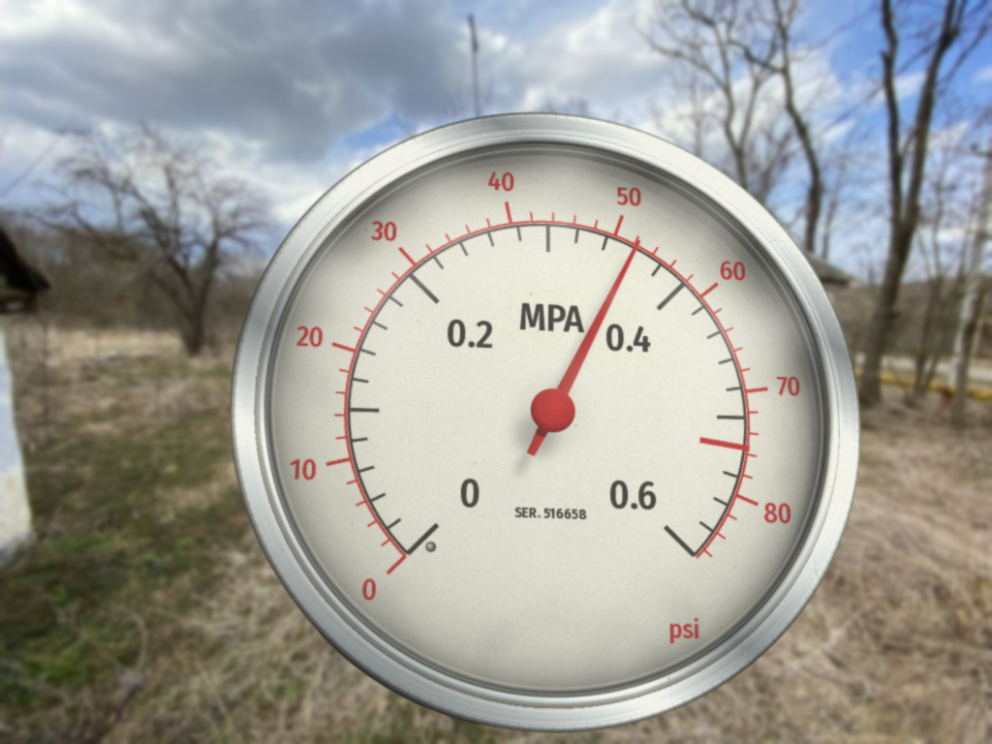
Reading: value=0.36 unit=MPa
